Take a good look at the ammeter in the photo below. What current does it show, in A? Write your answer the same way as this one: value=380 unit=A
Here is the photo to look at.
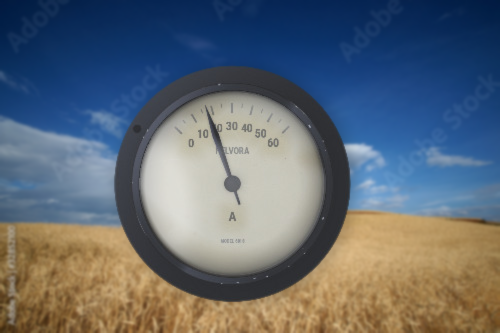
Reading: value=17.5 unit=A
